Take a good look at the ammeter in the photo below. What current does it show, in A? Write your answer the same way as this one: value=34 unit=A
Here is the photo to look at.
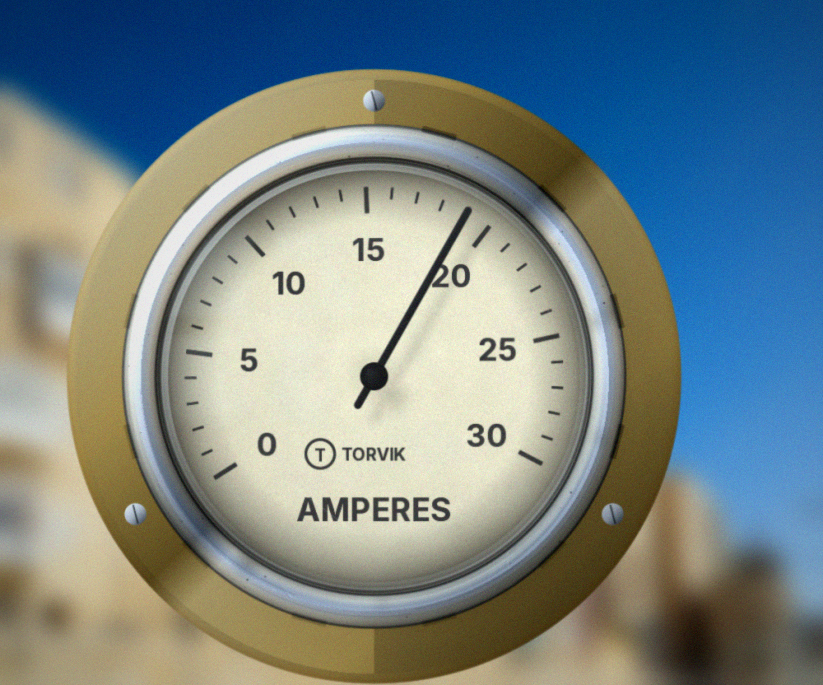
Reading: value=19 unit=A
